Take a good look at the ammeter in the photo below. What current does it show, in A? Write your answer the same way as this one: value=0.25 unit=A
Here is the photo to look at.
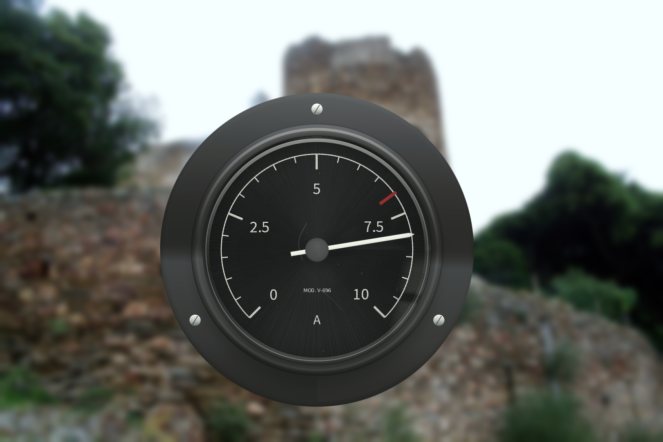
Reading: value=8 unit=A
